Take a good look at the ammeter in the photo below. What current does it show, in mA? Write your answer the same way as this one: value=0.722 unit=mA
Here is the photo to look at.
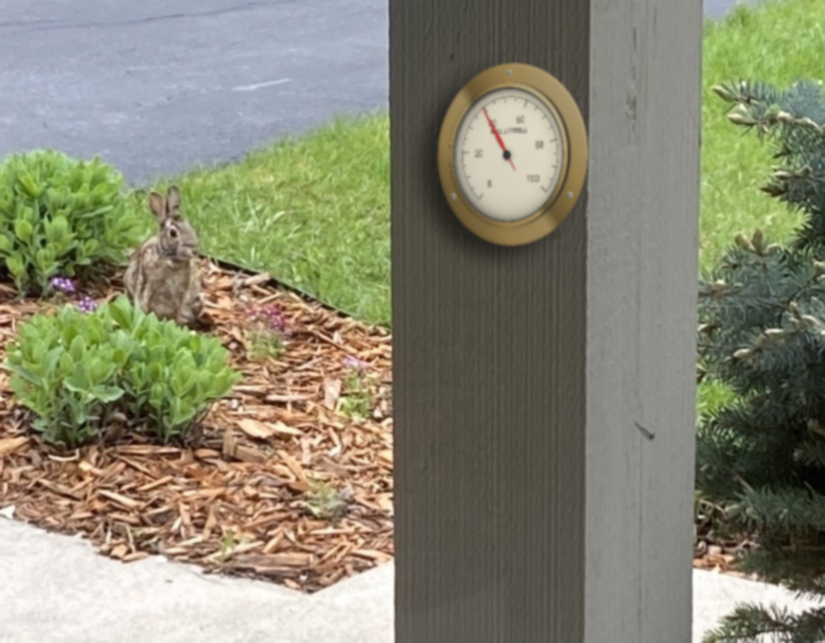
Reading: value=40 unit=mA
